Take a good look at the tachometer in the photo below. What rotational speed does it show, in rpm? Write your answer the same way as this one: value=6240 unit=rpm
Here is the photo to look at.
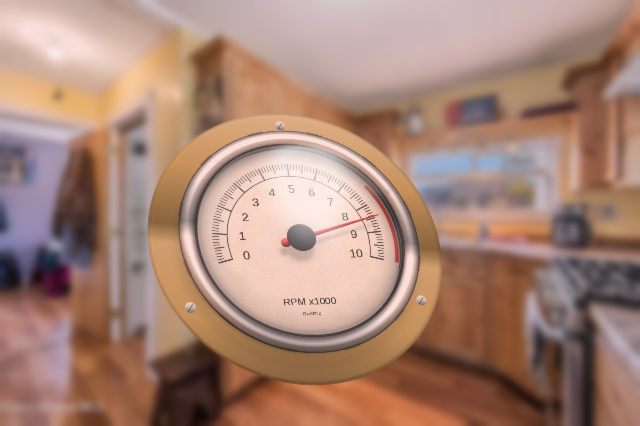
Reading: value=8500 unit=rpm
